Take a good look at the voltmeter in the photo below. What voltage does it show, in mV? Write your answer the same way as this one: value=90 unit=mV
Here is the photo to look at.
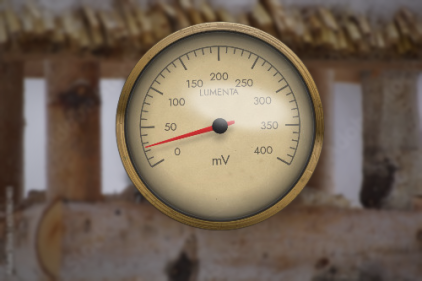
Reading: value=25 unit=mV
